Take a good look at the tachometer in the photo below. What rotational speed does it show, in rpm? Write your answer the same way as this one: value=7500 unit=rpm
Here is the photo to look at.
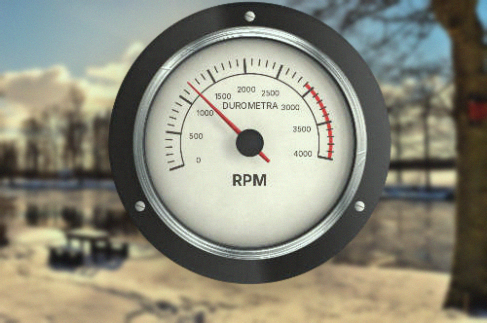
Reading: value=1200 unit=rpm
